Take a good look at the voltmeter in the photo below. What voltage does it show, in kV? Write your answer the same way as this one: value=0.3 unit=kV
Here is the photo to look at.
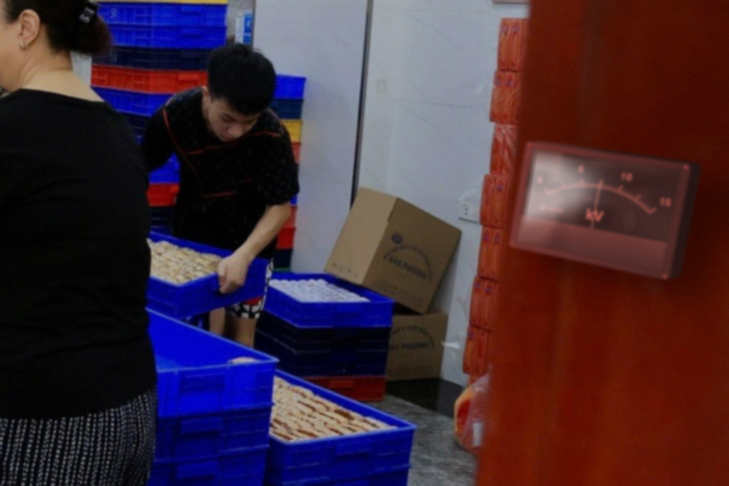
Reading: value=7.5 unit=kV
